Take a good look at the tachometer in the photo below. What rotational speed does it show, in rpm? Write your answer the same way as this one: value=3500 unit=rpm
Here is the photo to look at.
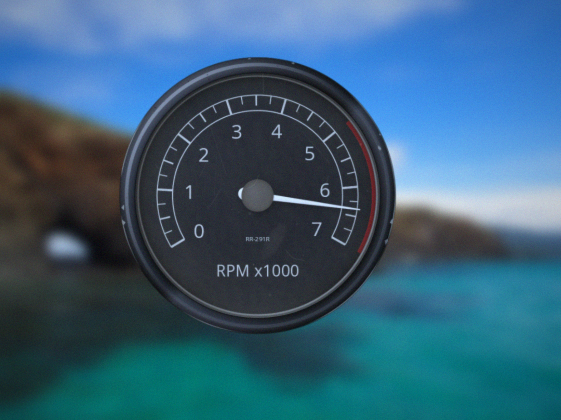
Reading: value=6375 unit=rpm
